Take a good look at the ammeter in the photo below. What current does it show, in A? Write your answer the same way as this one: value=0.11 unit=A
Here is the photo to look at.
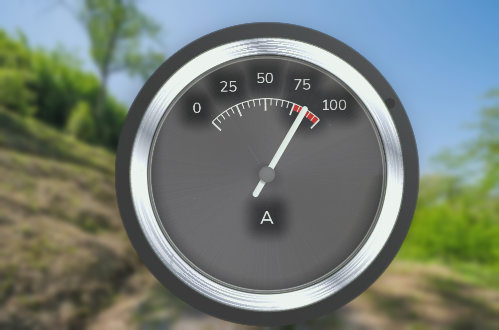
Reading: value=85 unit=A
